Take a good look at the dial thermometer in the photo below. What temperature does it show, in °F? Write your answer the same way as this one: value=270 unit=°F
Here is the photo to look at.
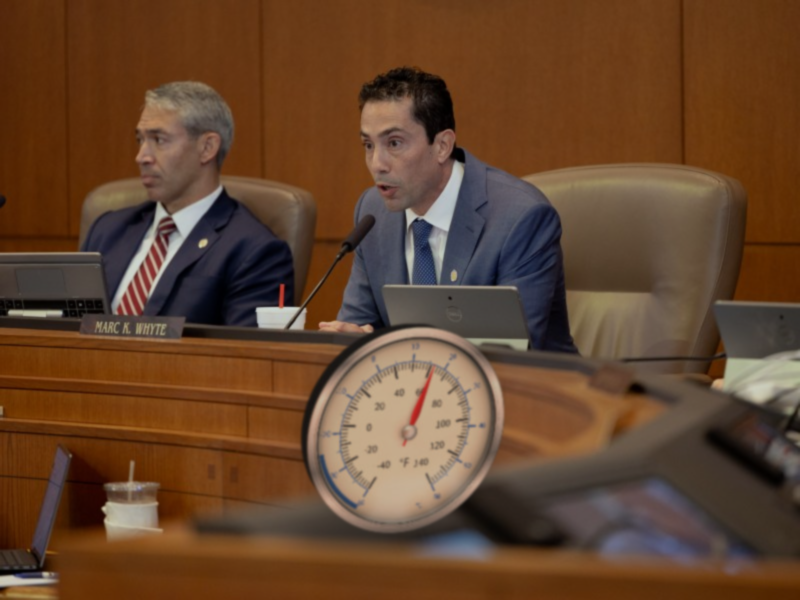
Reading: value=60 unit=°F
